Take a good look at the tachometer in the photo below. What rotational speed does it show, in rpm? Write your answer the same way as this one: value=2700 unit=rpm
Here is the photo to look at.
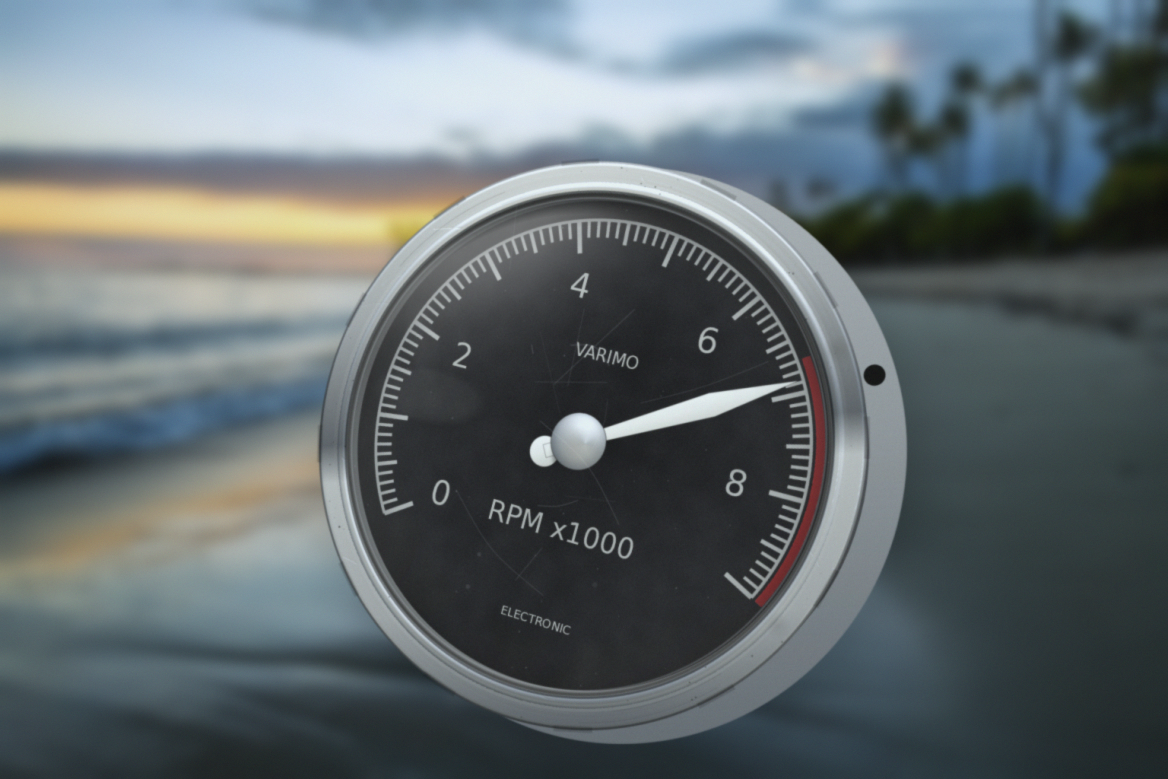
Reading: value=6900 unit=rpm
